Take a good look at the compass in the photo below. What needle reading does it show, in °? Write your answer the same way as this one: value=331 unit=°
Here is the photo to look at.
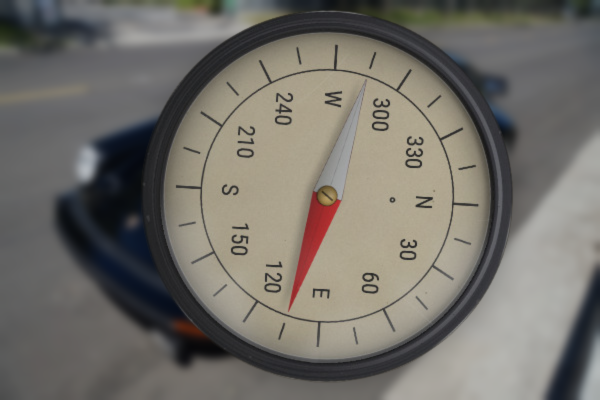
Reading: value=105 unit=°
